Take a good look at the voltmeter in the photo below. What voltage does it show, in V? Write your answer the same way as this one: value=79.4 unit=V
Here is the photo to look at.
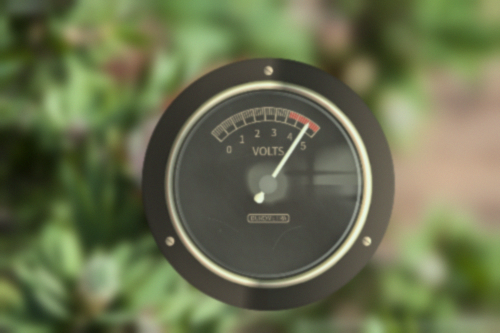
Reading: value=4.5 unit=V
